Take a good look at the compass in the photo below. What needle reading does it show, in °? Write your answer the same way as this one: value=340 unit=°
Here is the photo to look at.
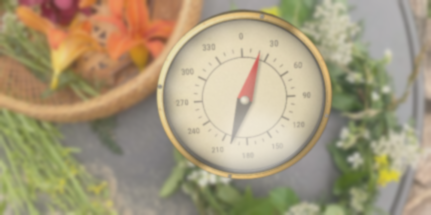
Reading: value=20 unit=°
